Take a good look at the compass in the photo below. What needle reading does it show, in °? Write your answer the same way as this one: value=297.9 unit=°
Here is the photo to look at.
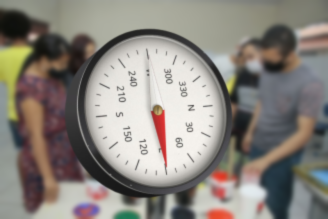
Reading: value=90 unit=°
